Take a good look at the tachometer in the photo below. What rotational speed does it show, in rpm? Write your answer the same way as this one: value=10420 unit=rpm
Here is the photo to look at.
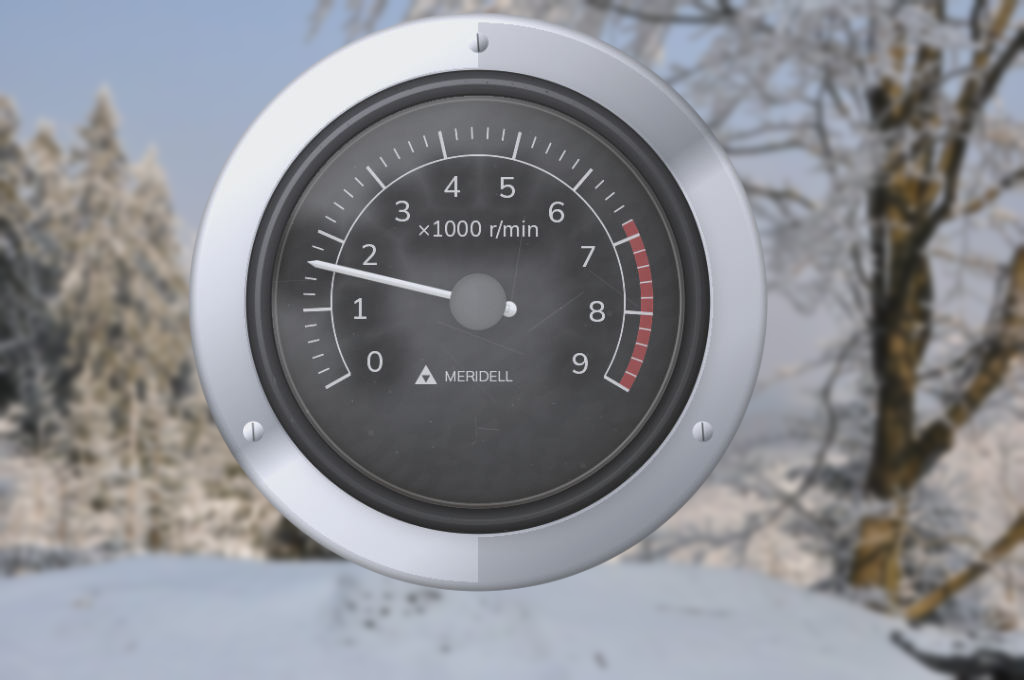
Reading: value=1600 unit=rpm
